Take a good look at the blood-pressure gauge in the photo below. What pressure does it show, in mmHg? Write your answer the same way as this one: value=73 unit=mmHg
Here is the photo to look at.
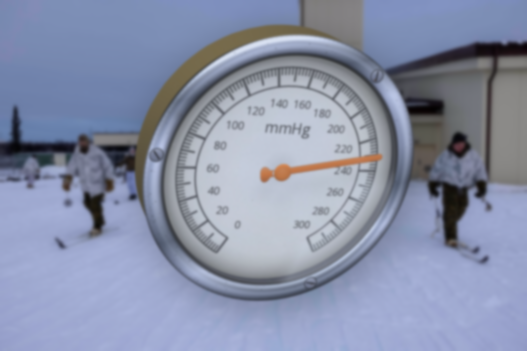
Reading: value=230 unit=mmHg
